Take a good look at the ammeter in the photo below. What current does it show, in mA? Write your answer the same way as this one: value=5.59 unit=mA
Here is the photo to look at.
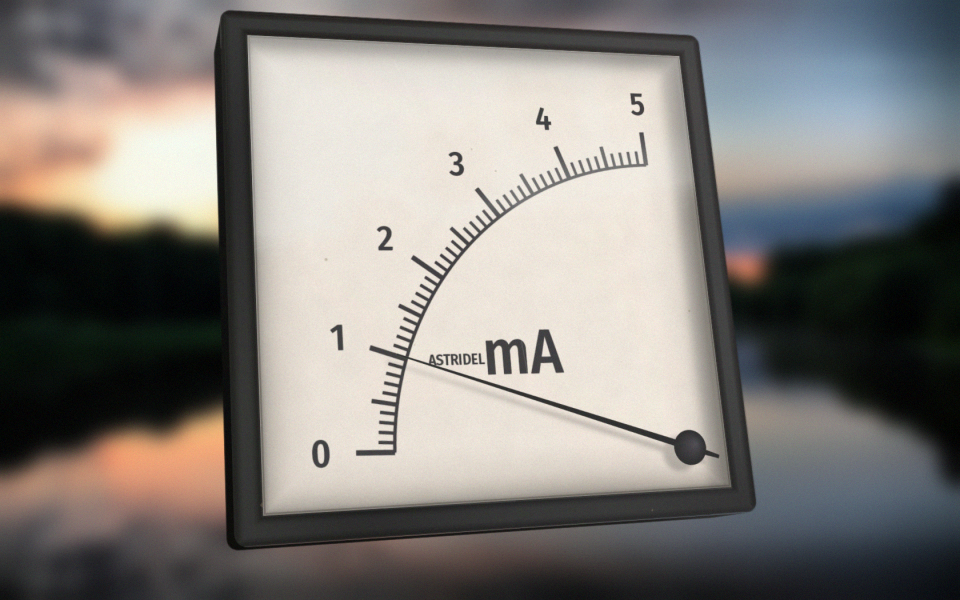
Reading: value=1 unit=mA
